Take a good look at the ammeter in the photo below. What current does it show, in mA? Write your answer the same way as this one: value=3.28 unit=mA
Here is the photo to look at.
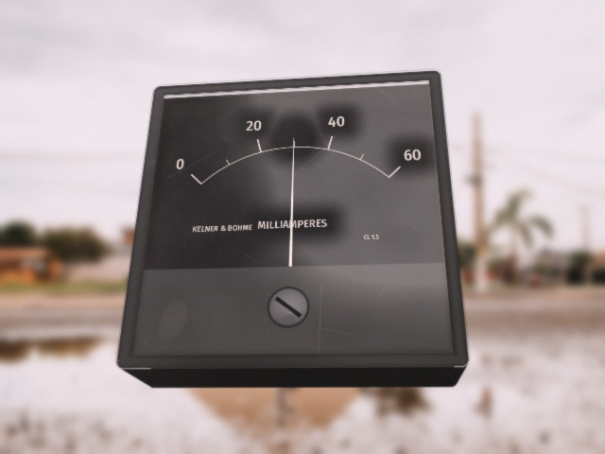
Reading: value=30 unit=mA
